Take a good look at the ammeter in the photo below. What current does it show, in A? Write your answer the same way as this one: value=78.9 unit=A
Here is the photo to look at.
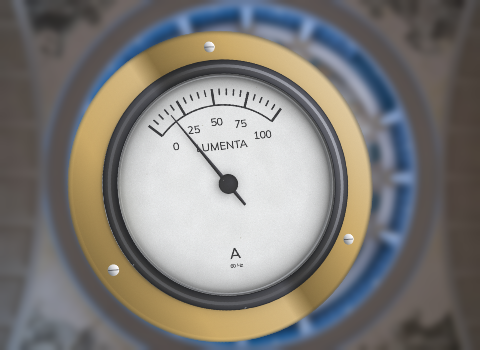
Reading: value=15 unit=A
